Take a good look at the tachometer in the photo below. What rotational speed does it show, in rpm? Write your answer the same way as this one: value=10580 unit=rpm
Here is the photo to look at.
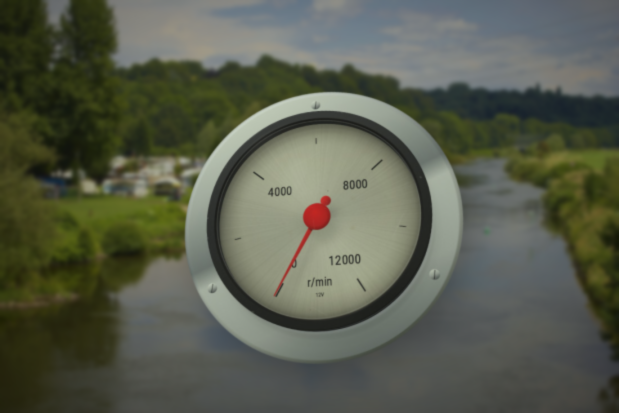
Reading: value=0 unit=rpm
